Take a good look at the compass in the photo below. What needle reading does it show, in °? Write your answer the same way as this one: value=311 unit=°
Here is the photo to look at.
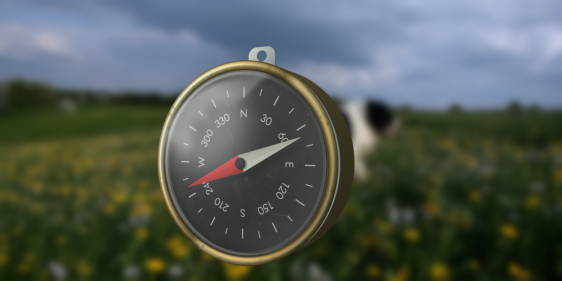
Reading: value=247.5 unit=°
